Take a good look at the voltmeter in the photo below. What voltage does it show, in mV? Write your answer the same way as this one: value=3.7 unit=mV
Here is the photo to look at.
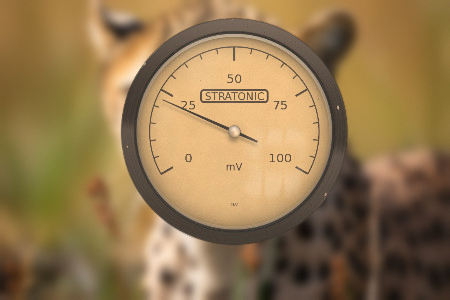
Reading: value=22.5 unit=mV
